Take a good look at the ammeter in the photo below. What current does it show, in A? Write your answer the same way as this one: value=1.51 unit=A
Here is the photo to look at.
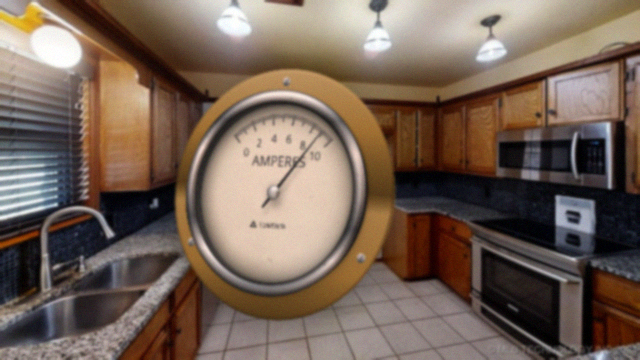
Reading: value=9 unit=A
